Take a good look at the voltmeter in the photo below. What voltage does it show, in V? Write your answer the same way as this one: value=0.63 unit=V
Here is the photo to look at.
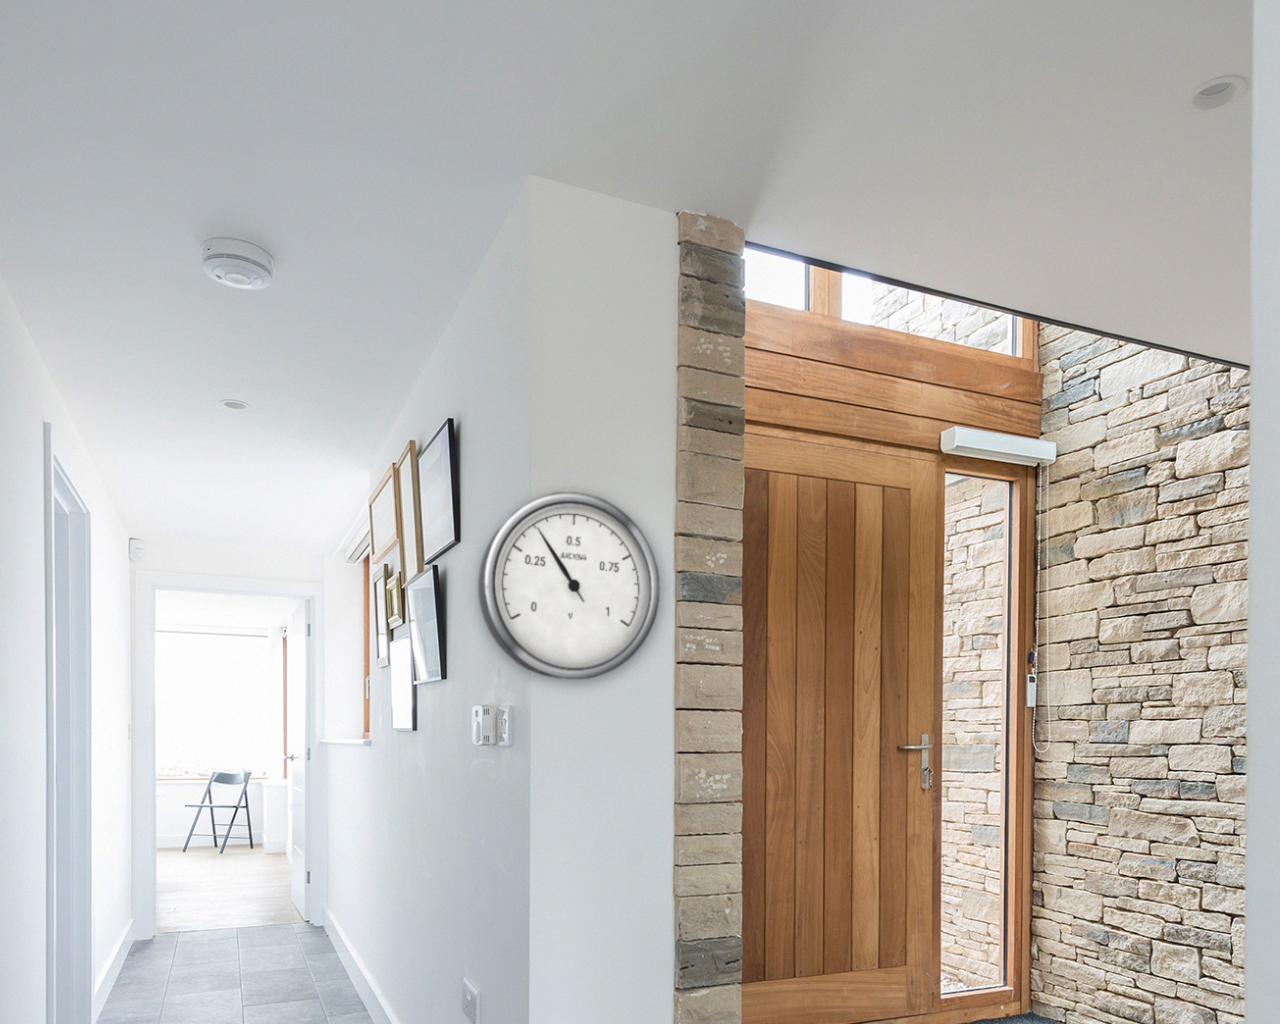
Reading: value=0.35 unit=V
